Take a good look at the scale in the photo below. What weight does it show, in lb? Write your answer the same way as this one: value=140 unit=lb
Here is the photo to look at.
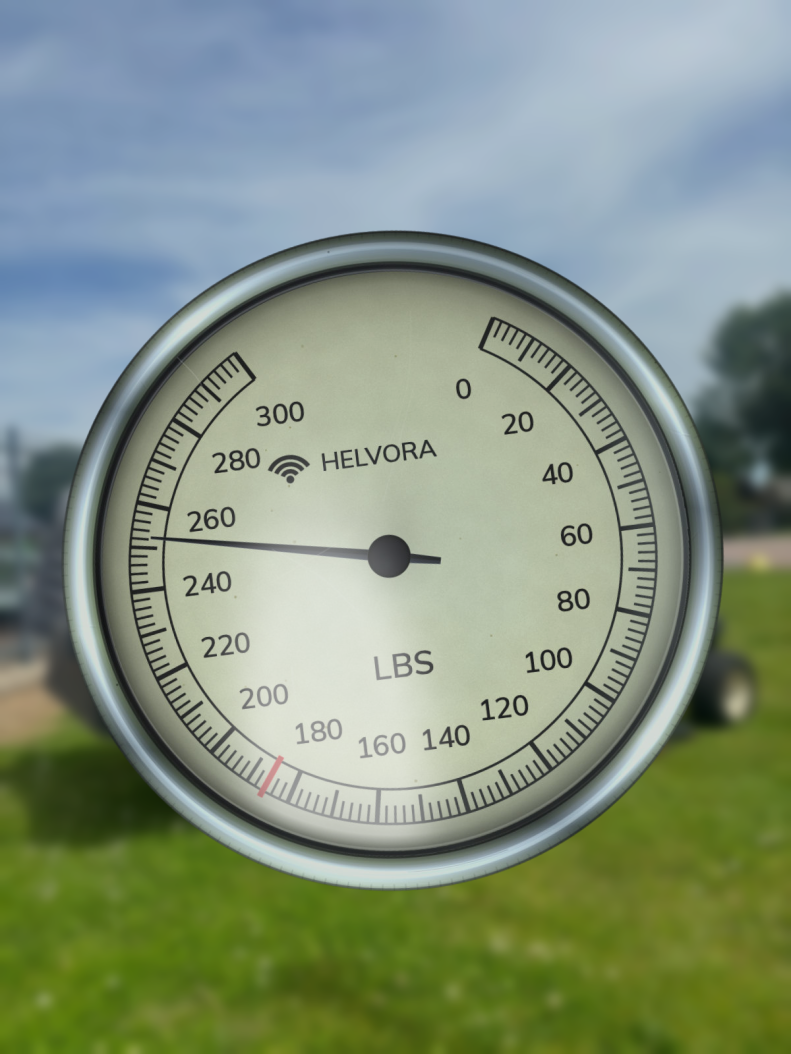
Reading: value=252 unit=lb
